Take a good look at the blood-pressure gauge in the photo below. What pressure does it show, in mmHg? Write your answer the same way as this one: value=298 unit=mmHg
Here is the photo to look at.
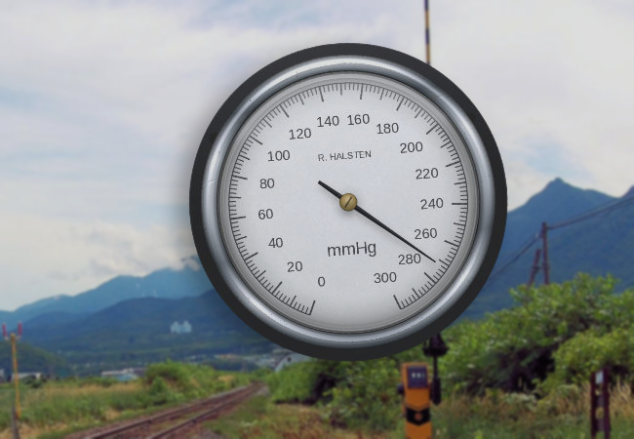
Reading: value=272 unit=mmHg
